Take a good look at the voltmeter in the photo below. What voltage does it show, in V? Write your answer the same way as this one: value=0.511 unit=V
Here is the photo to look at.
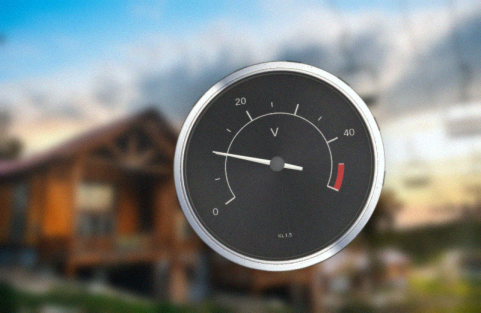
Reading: value=10 unit=V
